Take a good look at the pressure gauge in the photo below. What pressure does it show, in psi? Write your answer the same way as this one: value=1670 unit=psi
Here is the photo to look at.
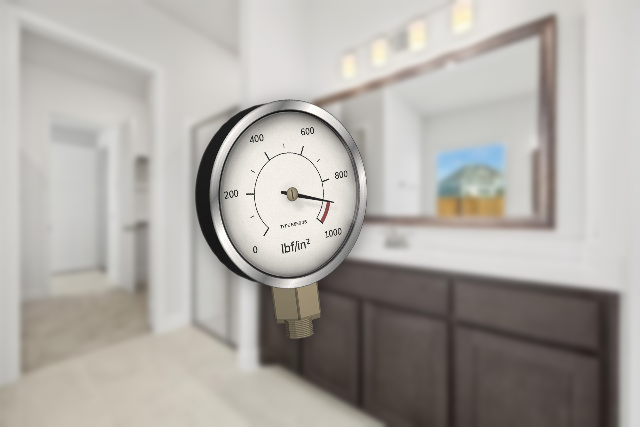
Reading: value=900 unit=psi
